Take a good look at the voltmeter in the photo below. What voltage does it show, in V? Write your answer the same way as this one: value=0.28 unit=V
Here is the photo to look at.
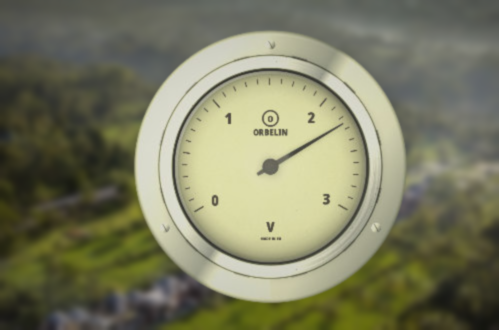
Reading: value=2.25 unit=V
